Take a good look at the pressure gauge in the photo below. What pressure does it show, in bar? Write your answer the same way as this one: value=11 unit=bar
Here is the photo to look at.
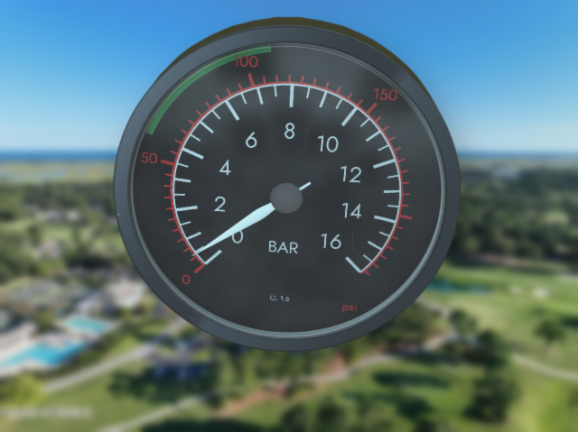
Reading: value=0.5 unit=bar
